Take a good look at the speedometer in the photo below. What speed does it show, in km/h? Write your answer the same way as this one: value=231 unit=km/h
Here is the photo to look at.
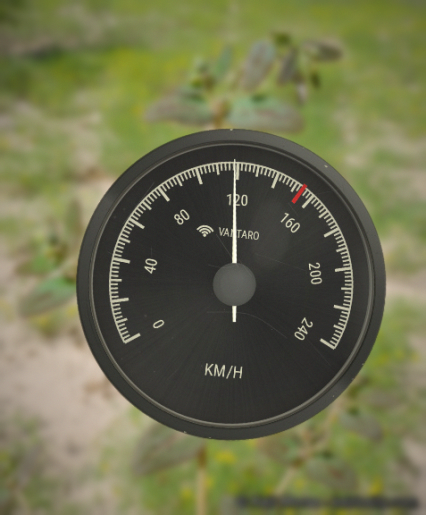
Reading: value=118 unit=km/h
